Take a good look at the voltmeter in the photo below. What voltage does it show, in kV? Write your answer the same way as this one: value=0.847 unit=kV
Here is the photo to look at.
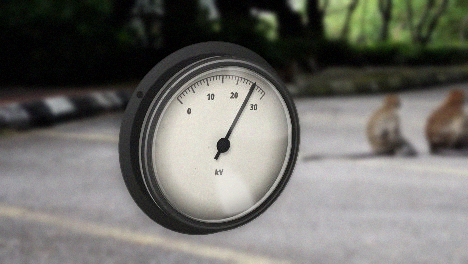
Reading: value=25 unit=kV
